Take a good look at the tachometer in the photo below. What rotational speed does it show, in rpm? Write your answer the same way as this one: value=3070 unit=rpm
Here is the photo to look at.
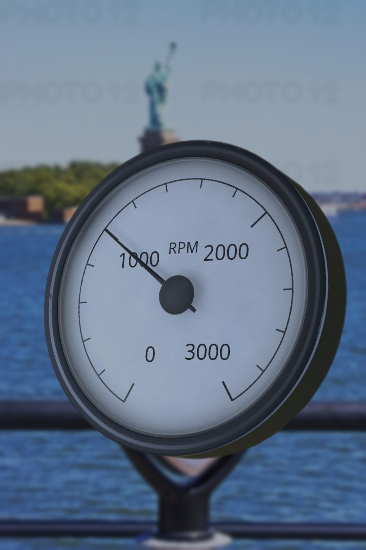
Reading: value=1000 unit=rpm
